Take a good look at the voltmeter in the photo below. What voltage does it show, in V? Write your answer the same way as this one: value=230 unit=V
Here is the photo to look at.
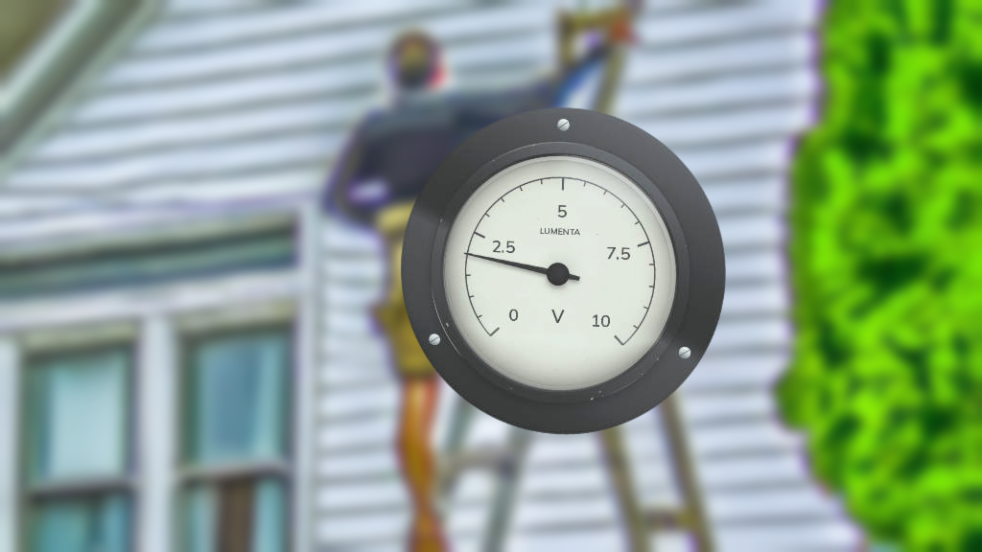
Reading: value=2 unit=V
